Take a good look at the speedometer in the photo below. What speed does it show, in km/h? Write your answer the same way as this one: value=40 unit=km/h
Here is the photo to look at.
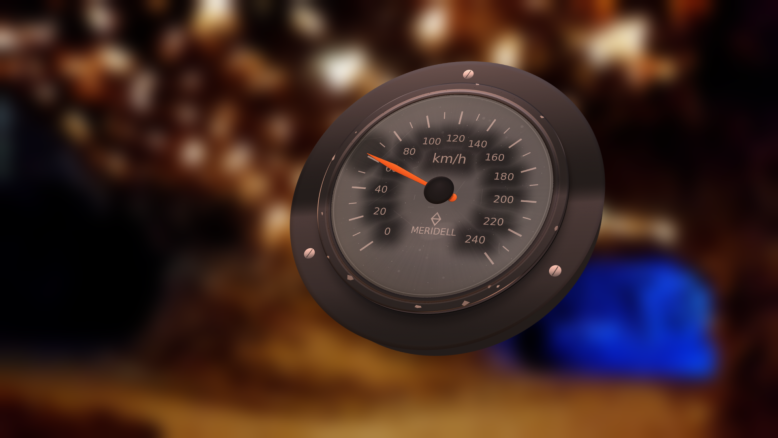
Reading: value=60 unit=km/h
